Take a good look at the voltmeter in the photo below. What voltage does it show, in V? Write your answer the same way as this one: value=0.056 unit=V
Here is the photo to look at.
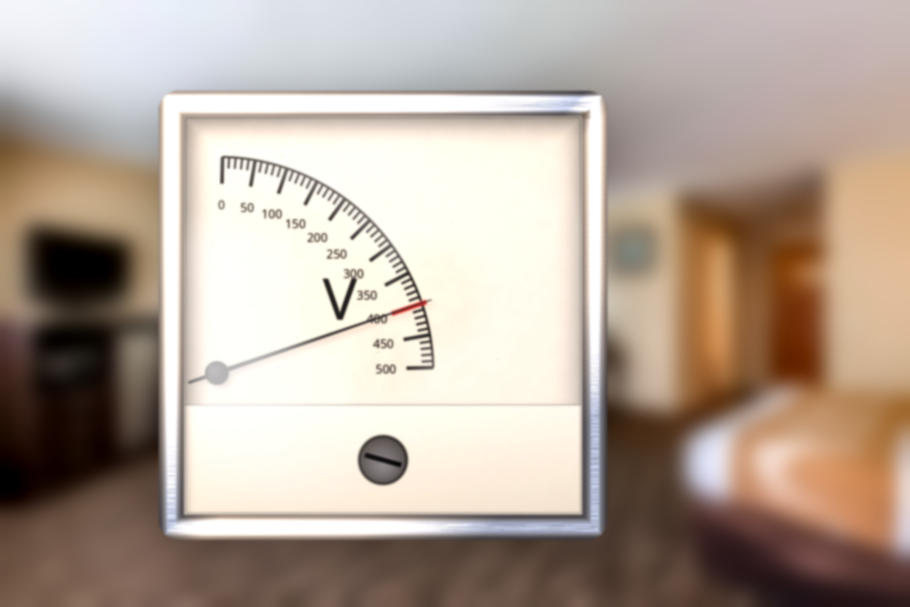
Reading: value=400 unit=V
